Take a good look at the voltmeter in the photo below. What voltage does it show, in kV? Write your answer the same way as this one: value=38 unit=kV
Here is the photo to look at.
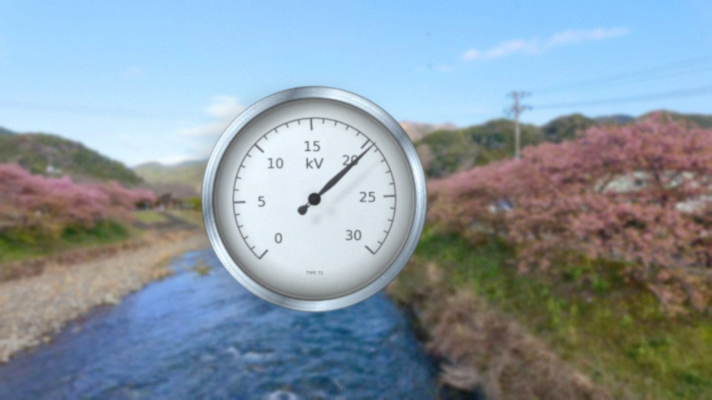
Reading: value=20.5 unit=kV
